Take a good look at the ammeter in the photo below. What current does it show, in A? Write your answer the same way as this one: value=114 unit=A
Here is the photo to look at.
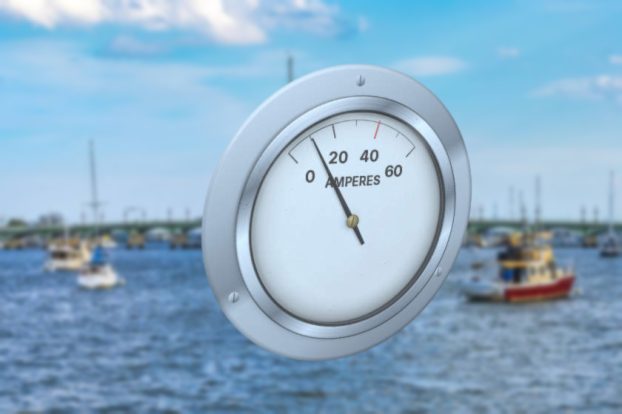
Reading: value=10 unit=A
